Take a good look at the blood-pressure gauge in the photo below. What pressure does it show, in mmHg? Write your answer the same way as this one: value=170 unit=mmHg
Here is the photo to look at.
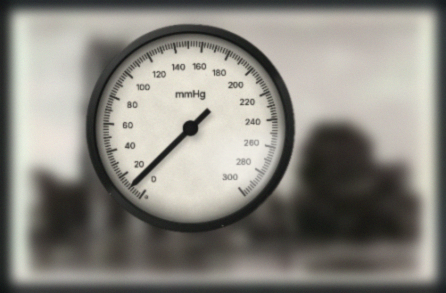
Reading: value=10 unit=mmHg
